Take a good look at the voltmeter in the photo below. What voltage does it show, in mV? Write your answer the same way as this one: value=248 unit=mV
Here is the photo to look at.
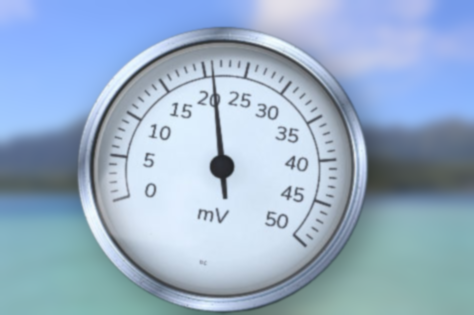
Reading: value=21 unit=mV
